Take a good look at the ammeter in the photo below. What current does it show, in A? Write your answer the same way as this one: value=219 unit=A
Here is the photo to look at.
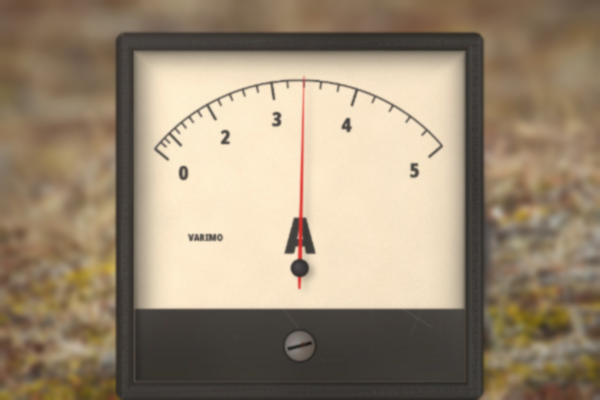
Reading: value=3.4 unit=A
